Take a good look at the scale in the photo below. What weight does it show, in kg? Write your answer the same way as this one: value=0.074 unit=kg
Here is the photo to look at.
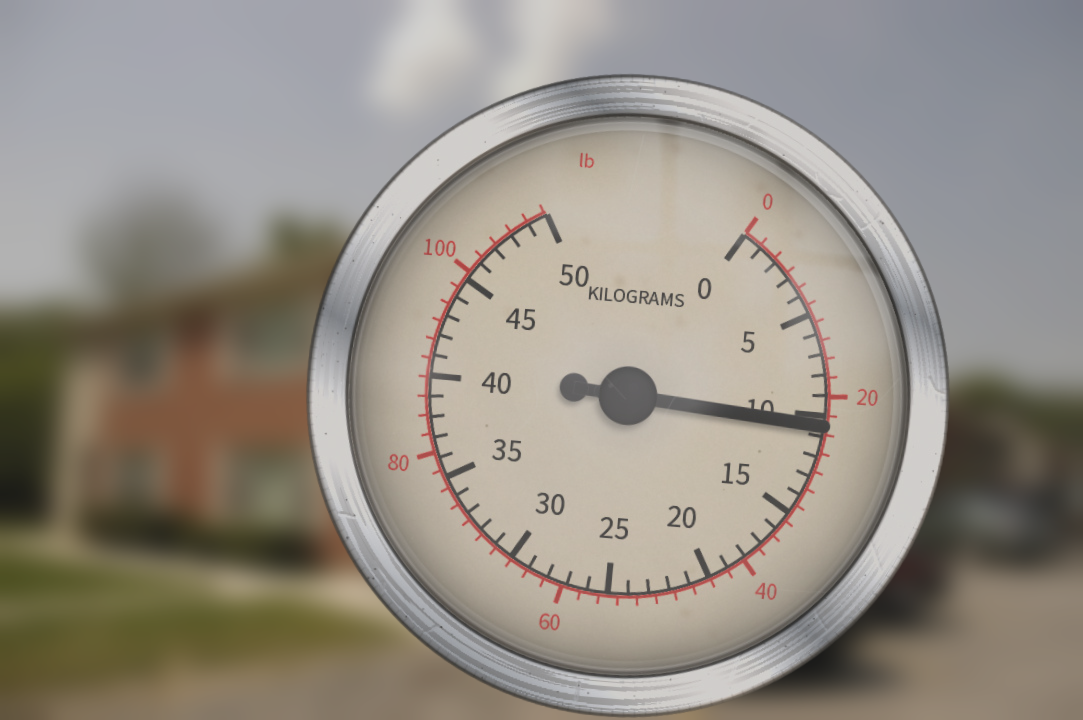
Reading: value=10.5 unit=kg
